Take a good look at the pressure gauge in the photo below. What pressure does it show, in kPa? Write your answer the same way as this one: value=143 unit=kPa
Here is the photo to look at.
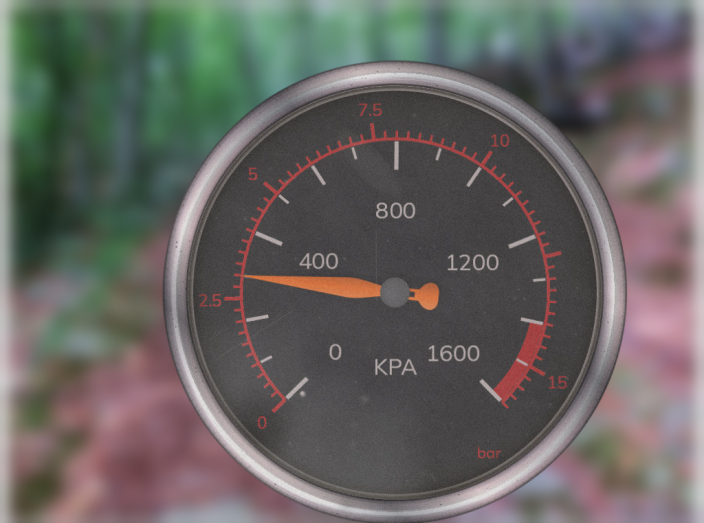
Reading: value=300 unit=kPa
